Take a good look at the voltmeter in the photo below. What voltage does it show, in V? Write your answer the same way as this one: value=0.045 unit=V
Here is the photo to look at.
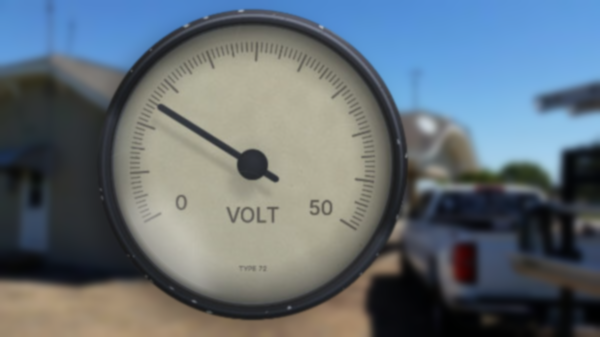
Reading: value=12.5 unit=V
